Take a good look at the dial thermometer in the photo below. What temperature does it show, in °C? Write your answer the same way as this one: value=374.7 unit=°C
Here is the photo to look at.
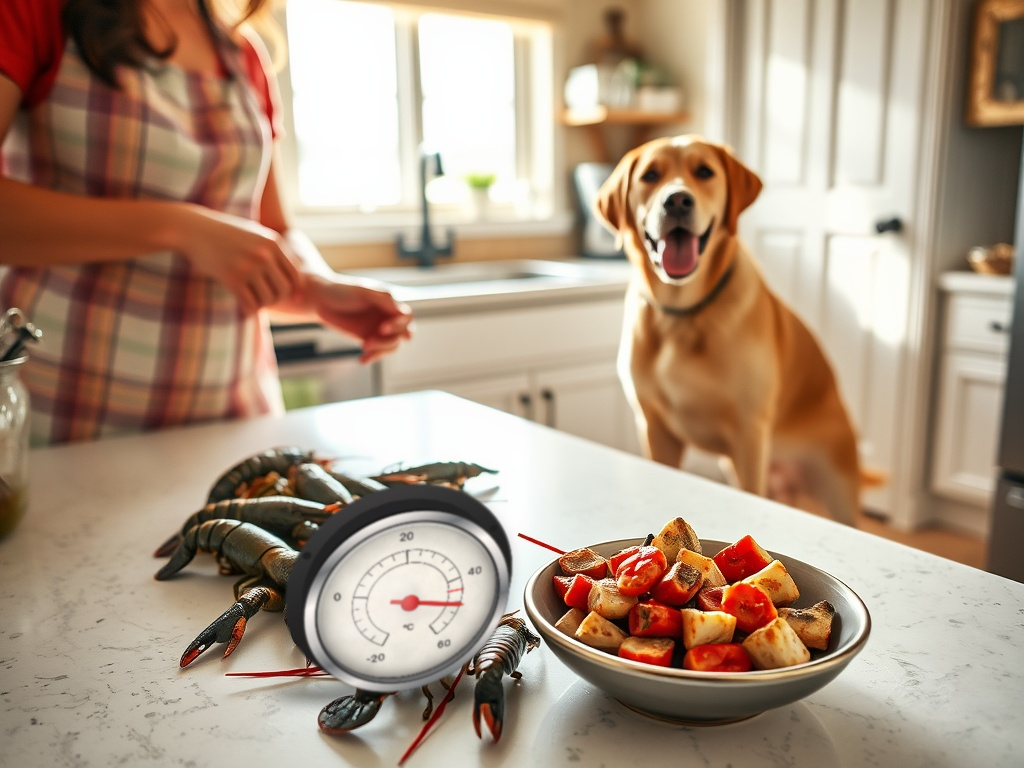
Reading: value=48 unit=°C
